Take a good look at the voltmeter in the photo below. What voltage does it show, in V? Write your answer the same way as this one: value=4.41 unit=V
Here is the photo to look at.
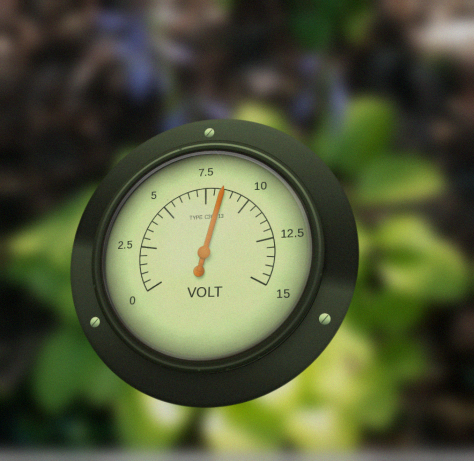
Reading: value=8.5 unit=V
